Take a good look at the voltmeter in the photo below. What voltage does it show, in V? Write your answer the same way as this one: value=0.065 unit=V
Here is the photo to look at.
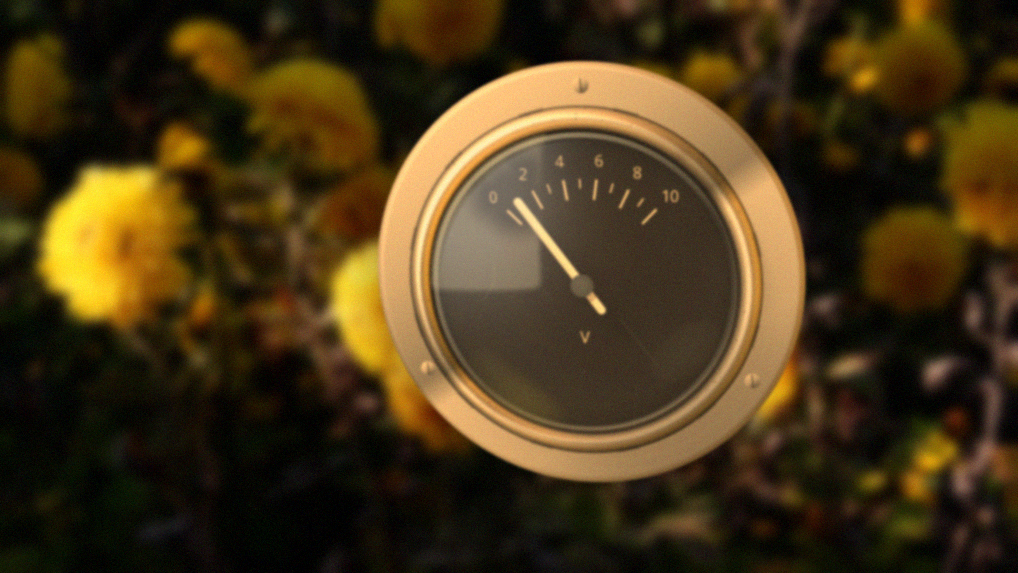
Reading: value=1 unit=V
